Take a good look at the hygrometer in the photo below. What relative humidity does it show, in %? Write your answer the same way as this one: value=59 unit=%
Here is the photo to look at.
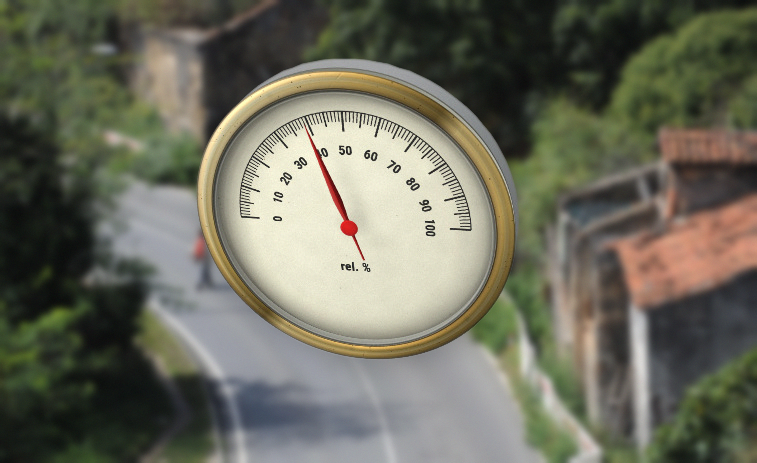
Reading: value=40 unit=%
